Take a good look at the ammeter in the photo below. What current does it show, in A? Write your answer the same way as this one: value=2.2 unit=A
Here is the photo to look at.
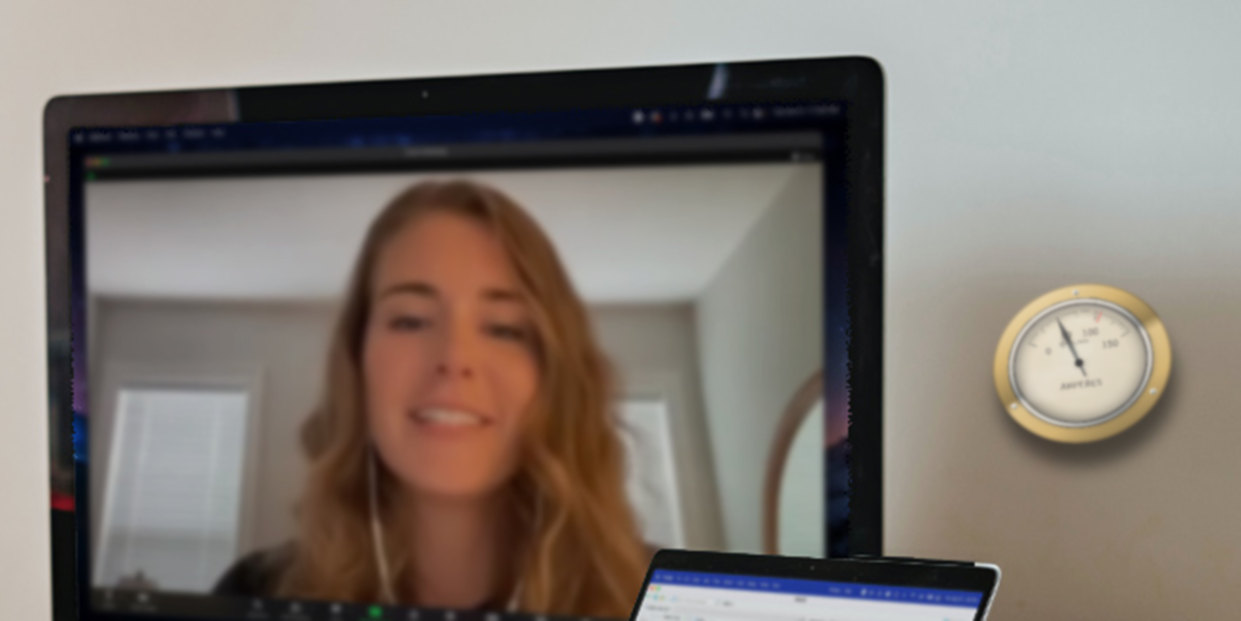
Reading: value=50 unit=A
